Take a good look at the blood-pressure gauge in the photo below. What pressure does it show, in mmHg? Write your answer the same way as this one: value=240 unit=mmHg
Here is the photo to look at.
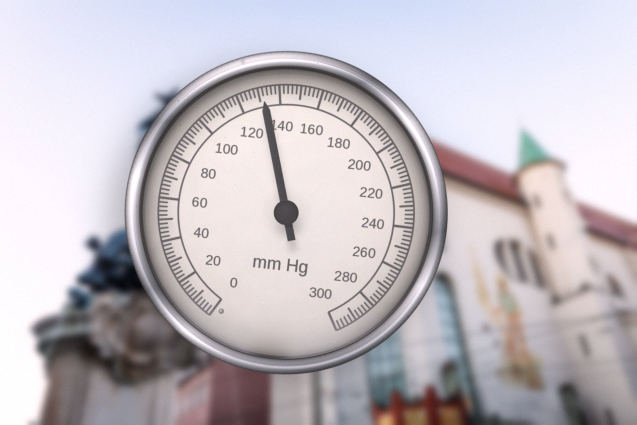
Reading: value=132 unit=mmHg
